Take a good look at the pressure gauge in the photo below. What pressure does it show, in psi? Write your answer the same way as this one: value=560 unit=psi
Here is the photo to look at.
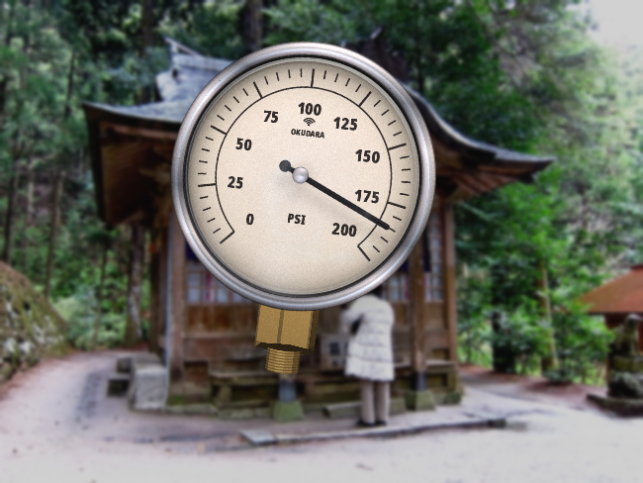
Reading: value=185 unit=psi
